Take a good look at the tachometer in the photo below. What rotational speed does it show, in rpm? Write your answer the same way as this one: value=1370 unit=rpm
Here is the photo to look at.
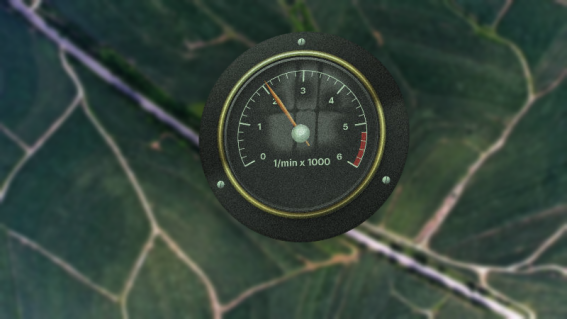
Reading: value=2100 unit=rpm
